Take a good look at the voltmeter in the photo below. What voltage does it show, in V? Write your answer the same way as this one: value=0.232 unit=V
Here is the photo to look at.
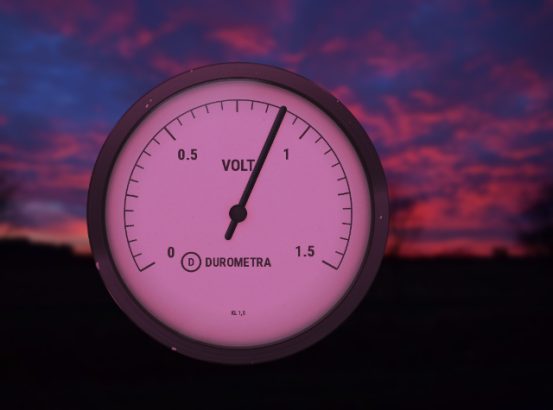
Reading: value=0.9 unit=V
